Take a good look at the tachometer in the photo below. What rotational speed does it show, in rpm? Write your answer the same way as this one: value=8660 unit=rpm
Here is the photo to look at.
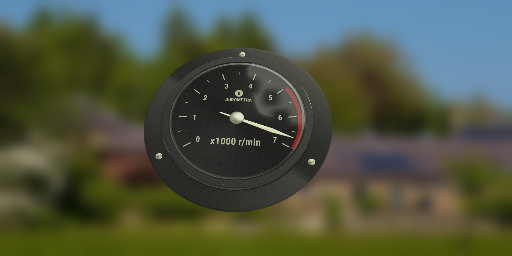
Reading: value=6750 unit=rpm
